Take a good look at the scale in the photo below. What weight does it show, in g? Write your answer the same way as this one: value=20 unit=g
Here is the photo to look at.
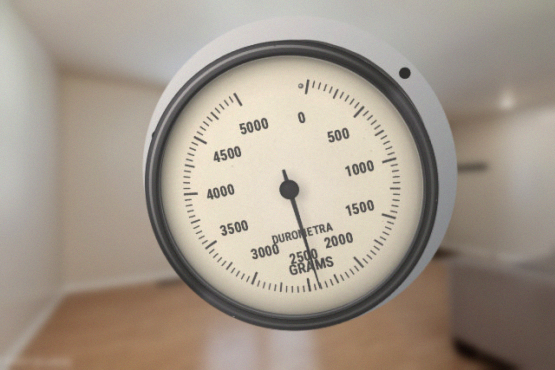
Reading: value=2400 unit=g
